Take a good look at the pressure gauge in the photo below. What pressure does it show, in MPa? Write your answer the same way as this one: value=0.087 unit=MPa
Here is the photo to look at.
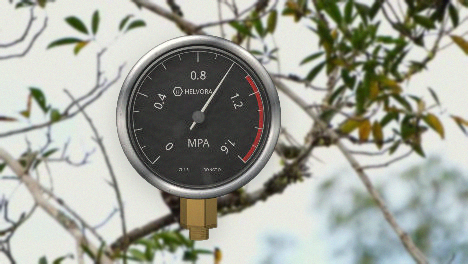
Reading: value=1 unit=MPa
